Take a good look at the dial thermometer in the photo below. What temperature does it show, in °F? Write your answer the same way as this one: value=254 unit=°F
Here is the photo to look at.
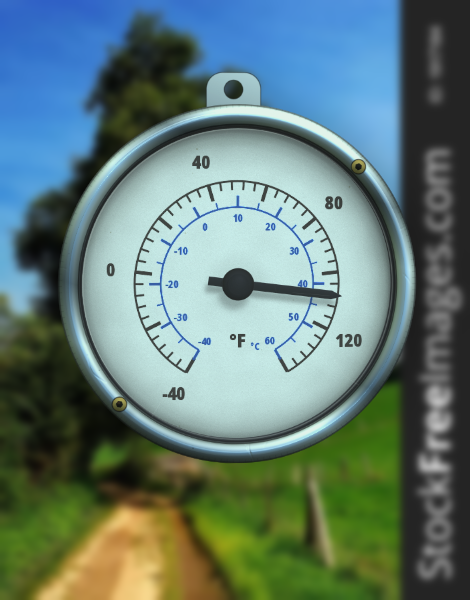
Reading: value=108 unit=°F
